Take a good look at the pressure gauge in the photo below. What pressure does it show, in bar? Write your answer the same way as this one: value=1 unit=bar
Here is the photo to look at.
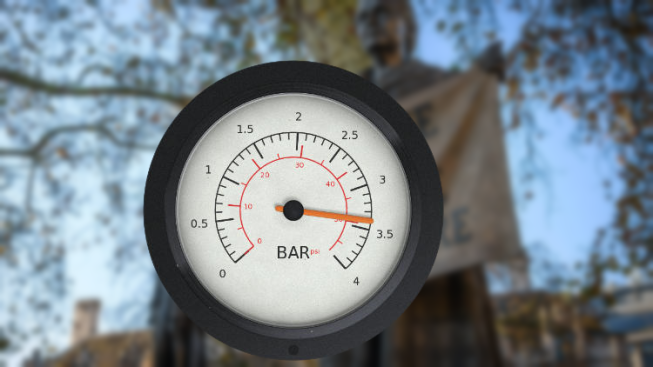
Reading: value=3.4 unit=bar
